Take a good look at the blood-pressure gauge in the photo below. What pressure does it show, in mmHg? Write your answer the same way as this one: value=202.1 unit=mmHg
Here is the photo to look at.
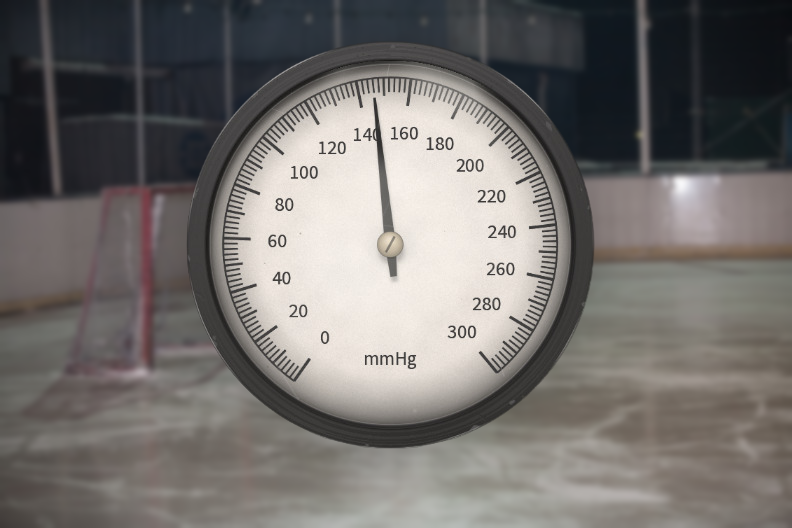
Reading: value=146 unit=mmHg
